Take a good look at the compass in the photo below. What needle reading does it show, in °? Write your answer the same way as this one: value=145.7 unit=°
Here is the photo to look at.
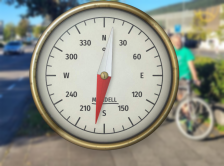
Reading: value=190 unit=°
